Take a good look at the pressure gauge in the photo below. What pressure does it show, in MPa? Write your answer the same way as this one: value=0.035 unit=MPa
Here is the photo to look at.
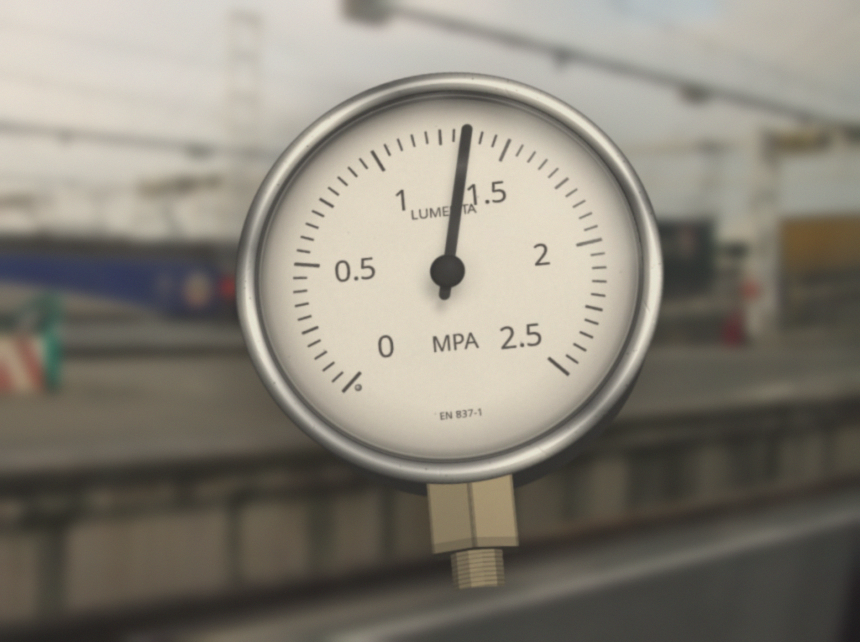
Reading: value=1.35 unit=MPa
